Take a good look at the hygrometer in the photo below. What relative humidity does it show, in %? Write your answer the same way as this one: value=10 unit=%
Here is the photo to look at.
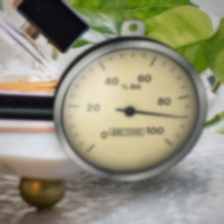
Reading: value=88 unit=%
